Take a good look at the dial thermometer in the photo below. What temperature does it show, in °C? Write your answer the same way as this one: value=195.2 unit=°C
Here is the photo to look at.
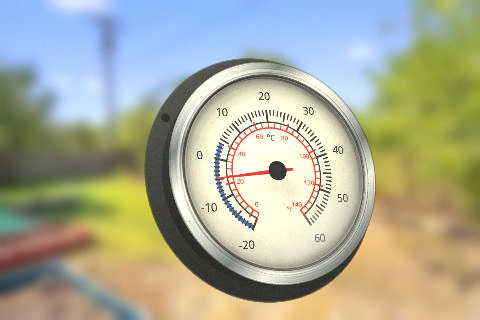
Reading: value=-5 unit=°C
